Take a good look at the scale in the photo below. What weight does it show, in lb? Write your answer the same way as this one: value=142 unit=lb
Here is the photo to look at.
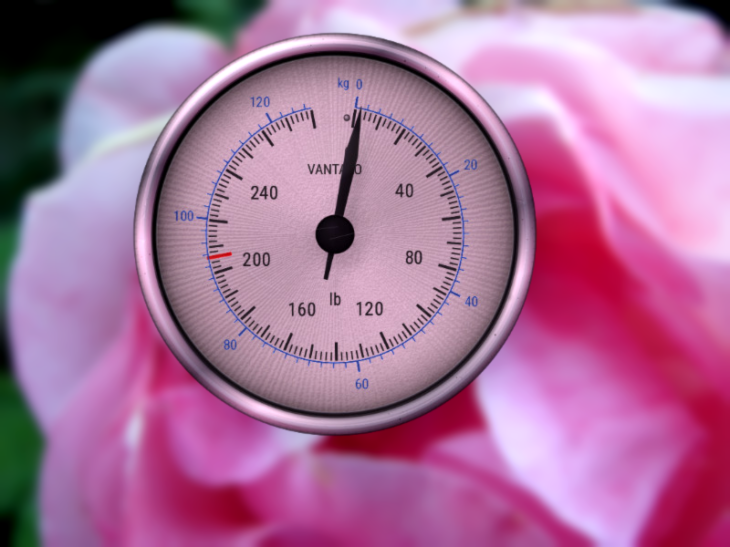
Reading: value=2 unit=lb
